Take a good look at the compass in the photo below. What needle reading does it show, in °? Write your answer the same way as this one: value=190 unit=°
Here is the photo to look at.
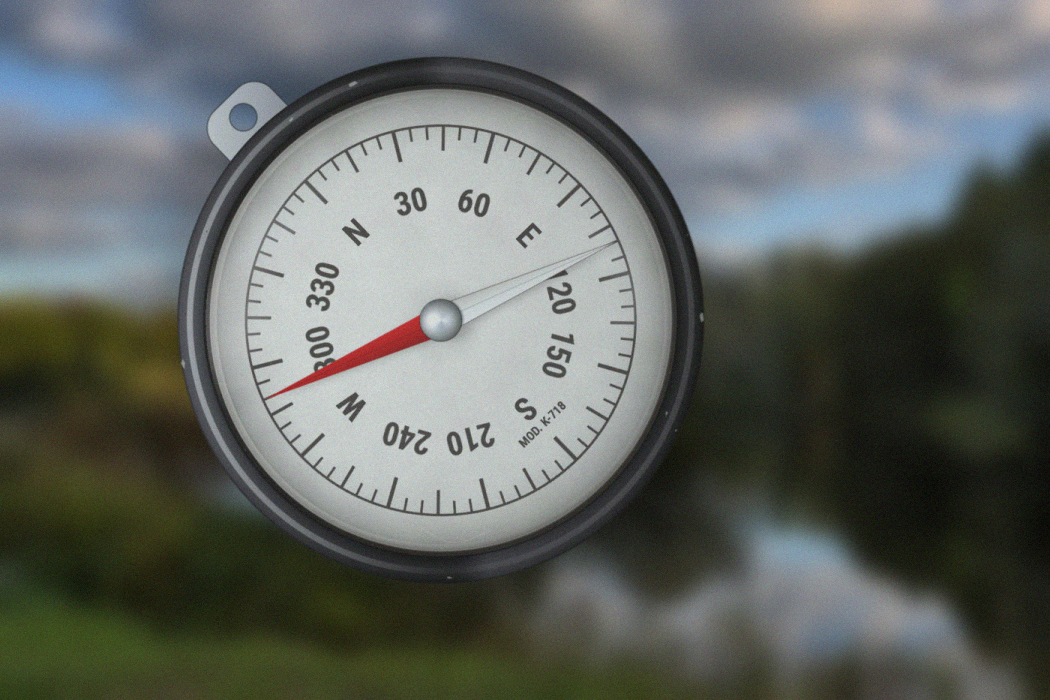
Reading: value=290 unit=°
